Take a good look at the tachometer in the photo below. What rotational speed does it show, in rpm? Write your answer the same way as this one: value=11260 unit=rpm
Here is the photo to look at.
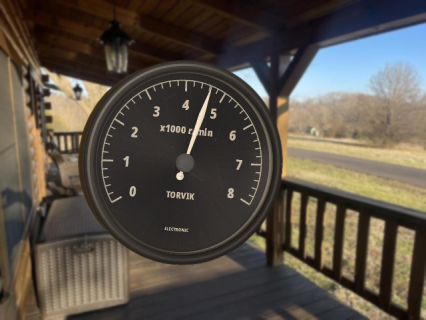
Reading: value=4600 unit=rpm
